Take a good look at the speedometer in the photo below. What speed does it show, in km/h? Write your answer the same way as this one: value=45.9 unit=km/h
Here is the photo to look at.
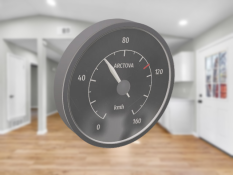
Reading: value=60 unit=km/h
